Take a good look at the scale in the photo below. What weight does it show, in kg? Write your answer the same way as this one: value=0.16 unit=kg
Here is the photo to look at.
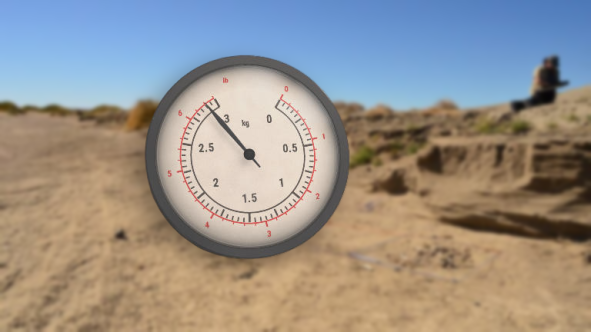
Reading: value=2.9 unit=kg
